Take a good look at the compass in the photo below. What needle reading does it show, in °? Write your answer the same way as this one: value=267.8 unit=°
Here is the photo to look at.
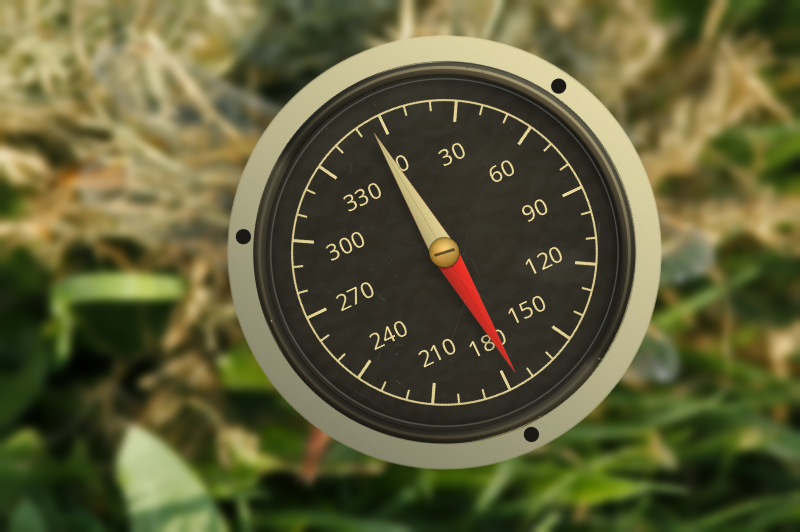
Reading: value=175 unit=°
